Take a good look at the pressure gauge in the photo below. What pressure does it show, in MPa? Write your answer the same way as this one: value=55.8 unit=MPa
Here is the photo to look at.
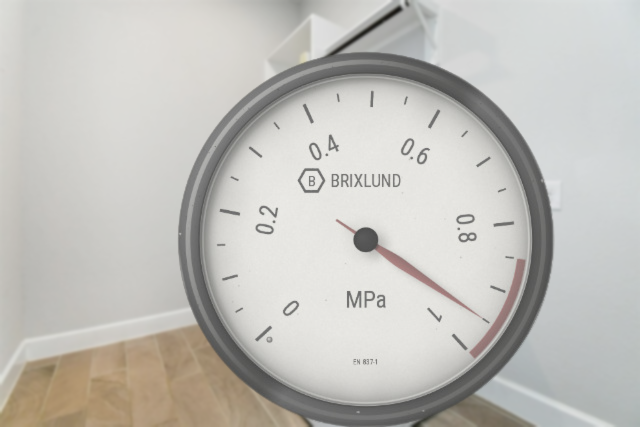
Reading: value=0.95 unit=MPa
